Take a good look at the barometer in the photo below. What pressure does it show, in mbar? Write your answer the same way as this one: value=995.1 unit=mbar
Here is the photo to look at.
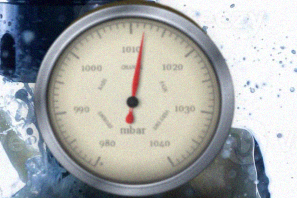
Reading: value=1012 unit=mbar
